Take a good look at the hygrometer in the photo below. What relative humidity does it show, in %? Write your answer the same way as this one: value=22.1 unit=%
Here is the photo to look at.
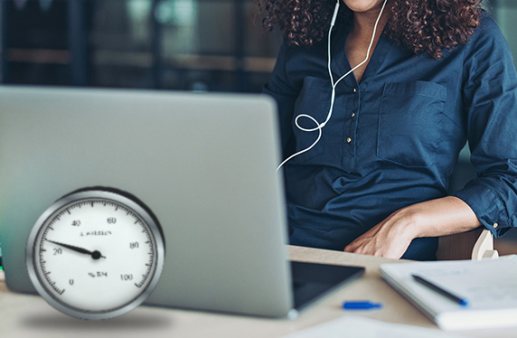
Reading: value=25 unit=%
